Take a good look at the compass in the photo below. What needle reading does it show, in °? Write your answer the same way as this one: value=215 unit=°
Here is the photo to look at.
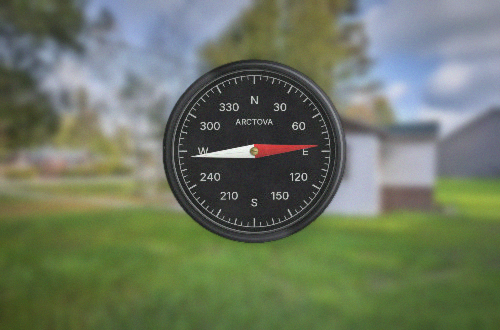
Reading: value=85 unit=°
